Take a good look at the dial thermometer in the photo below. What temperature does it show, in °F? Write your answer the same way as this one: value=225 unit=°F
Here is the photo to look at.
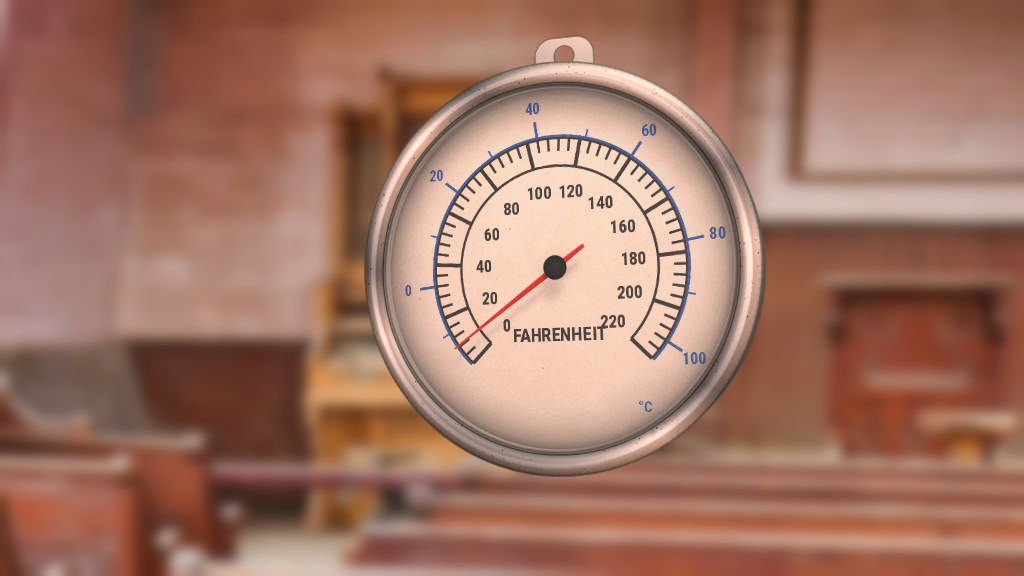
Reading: value=8 unit=°F
